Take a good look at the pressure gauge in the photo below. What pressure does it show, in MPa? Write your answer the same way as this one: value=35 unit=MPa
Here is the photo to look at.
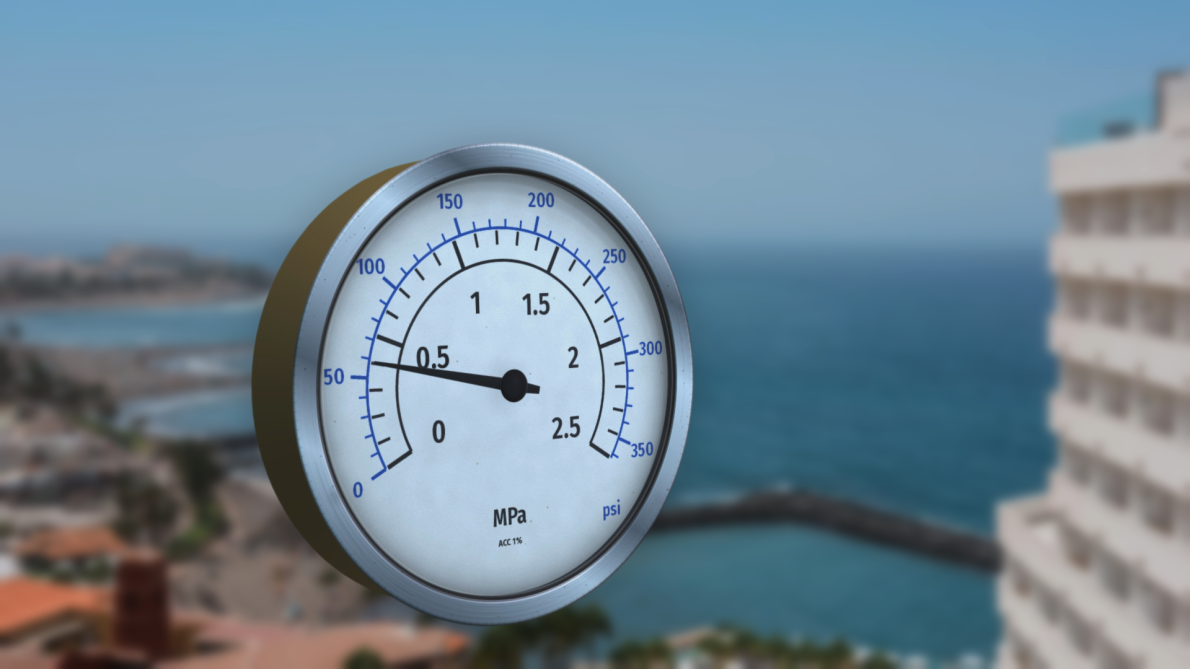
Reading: value=0.4 unit=MPa
